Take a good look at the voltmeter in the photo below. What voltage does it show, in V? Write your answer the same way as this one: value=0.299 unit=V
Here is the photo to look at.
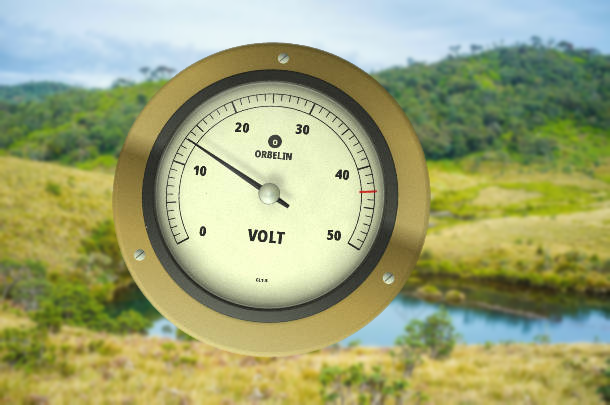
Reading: value=13 unit=V
